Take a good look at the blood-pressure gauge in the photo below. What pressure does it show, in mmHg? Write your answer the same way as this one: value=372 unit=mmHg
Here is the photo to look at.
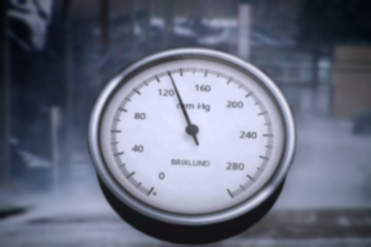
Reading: value=130 unit=mmHg
